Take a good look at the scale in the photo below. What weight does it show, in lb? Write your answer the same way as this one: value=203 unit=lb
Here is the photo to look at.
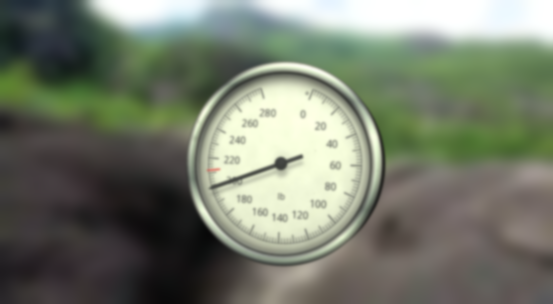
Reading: value=200 unit=lb
